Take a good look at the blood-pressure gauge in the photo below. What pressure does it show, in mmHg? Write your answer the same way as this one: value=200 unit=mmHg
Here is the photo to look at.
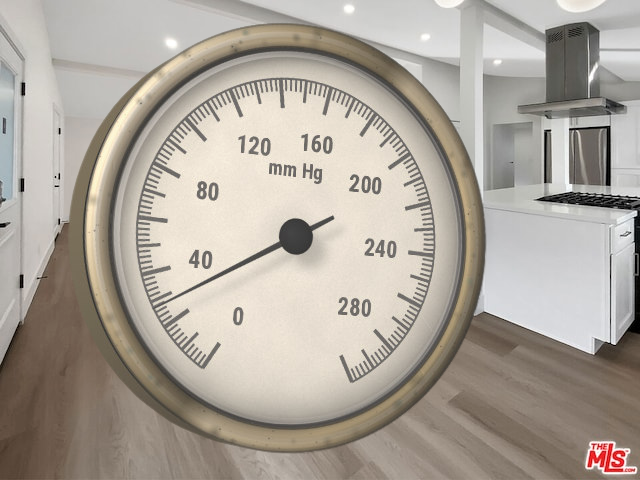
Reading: value=28 unit=mmHg
